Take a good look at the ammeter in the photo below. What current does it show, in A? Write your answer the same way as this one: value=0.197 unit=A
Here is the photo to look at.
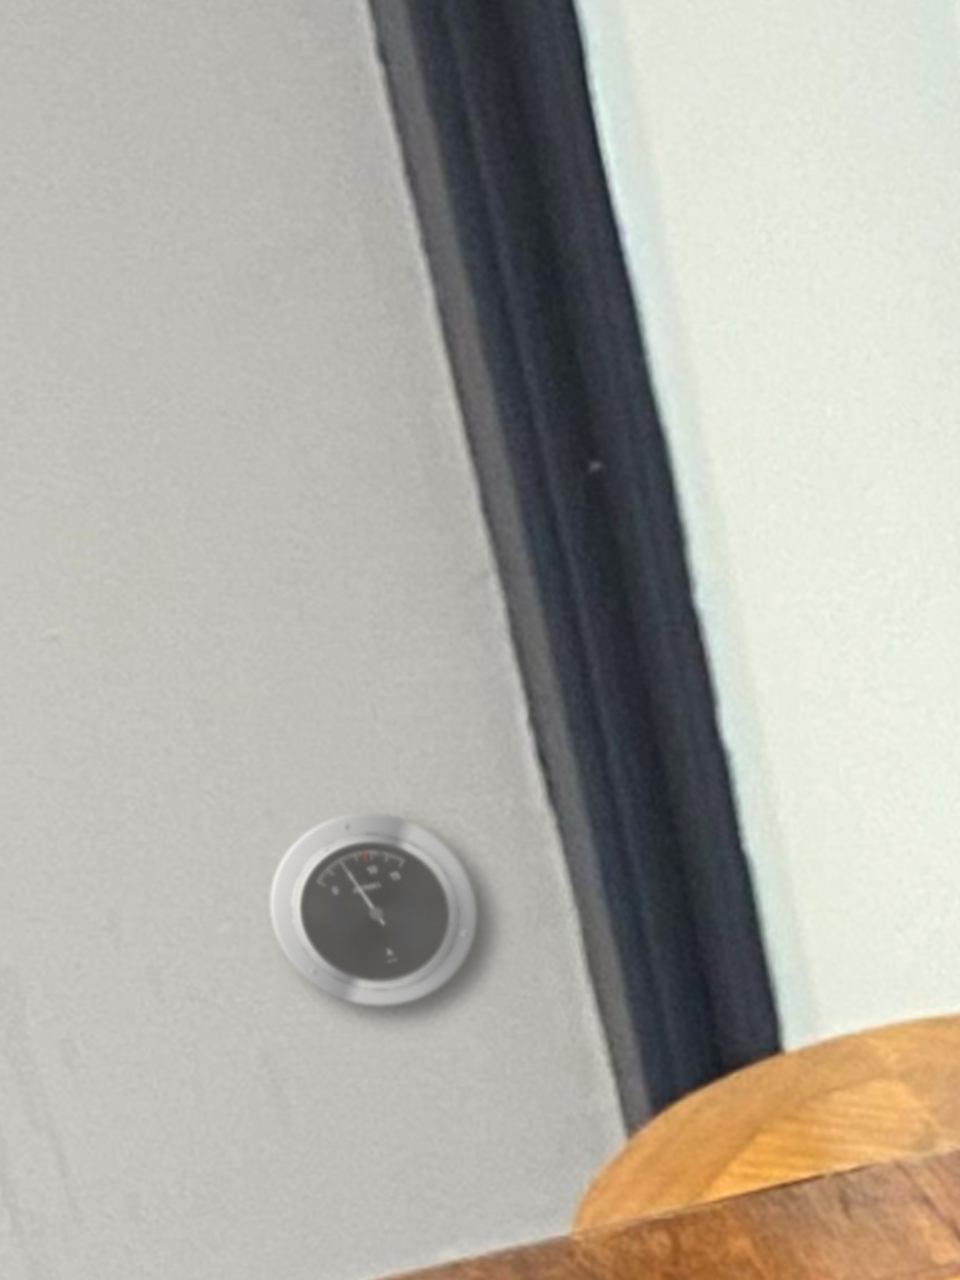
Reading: value=5 unit=A
